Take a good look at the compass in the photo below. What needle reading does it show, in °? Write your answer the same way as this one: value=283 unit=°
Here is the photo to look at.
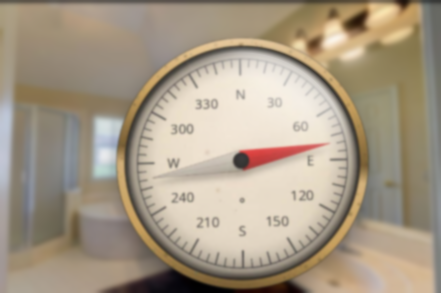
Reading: value=80 unit=°
